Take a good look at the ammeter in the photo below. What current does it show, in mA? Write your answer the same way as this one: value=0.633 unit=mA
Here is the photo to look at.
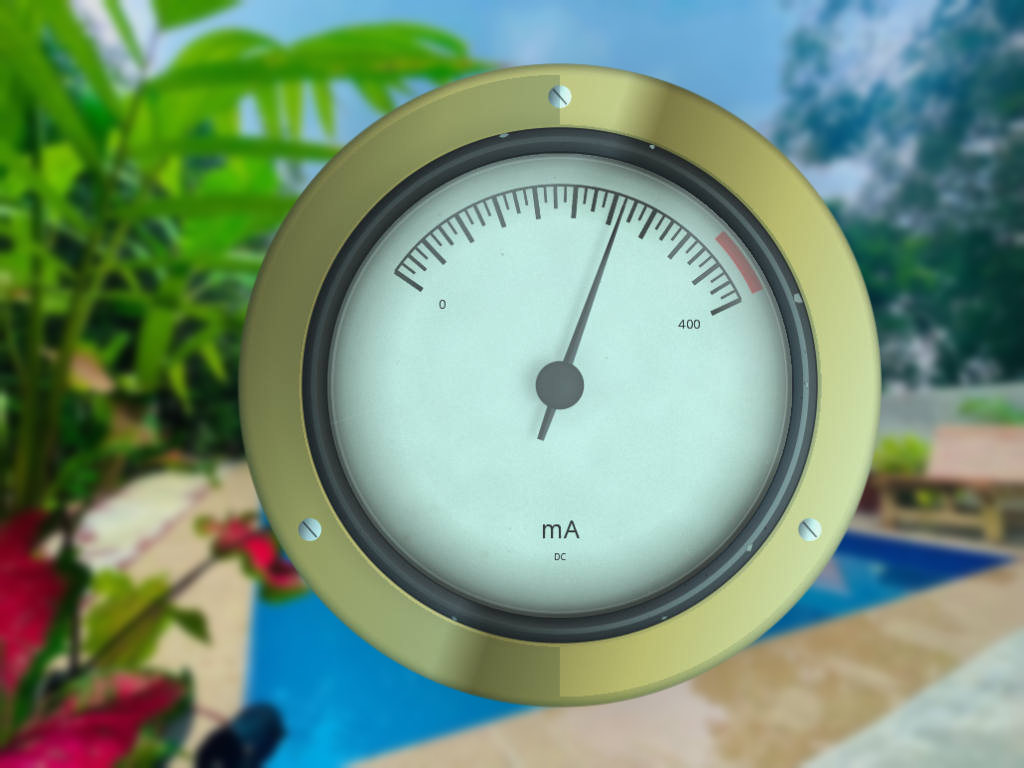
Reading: value=250 unit=mA
